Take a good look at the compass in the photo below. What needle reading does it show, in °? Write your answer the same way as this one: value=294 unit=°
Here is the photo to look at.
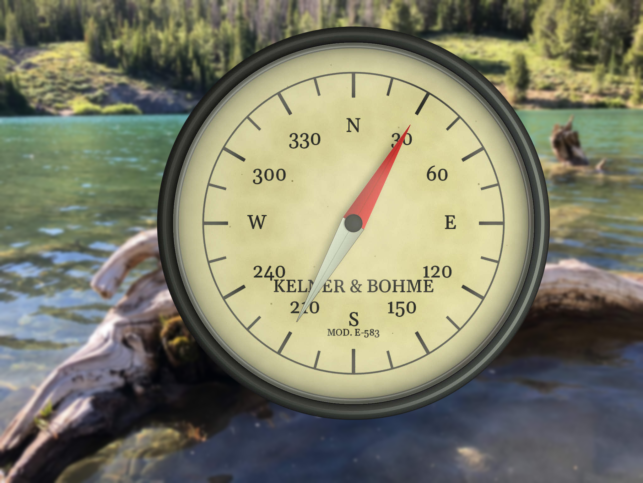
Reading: value=30 unit=°
